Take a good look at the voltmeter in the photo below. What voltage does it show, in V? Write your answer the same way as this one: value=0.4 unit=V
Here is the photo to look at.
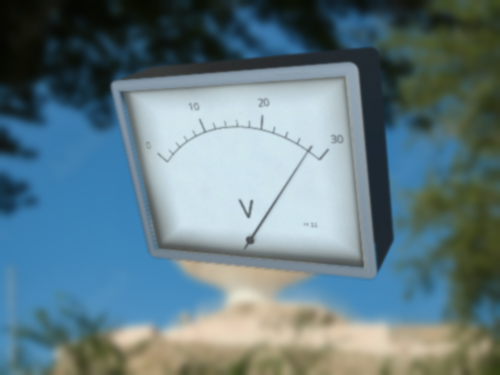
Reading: value=28 unit=V
